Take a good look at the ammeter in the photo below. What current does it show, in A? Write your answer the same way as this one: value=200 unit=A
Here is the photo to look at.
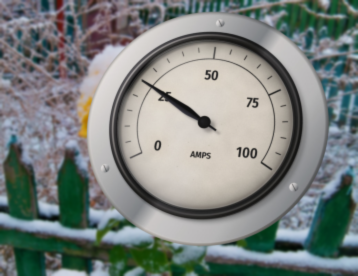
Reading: value=25 unit=A
